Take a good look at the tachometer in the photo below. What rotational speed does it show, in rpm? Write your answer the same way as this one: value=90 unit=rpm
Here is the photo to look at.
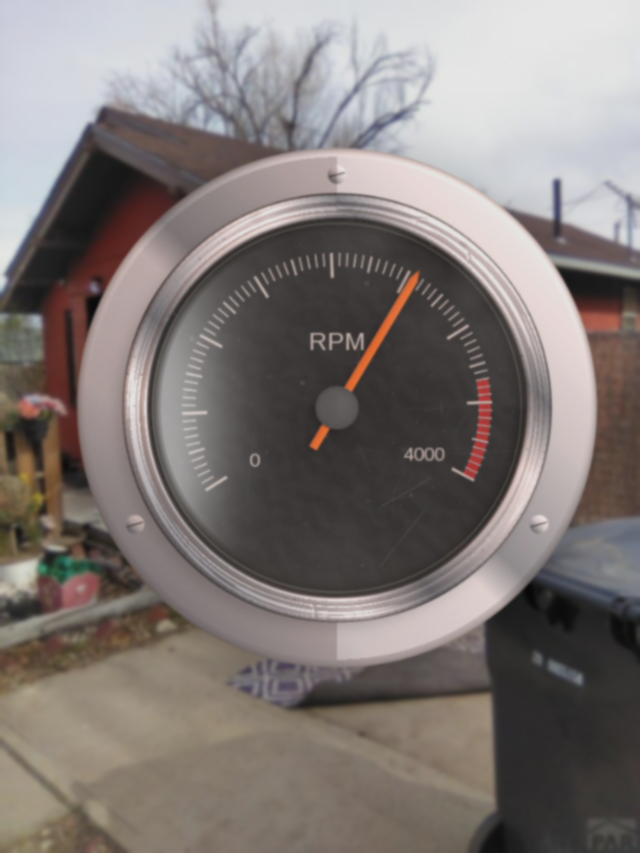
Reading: value=2550 unit=rpm
